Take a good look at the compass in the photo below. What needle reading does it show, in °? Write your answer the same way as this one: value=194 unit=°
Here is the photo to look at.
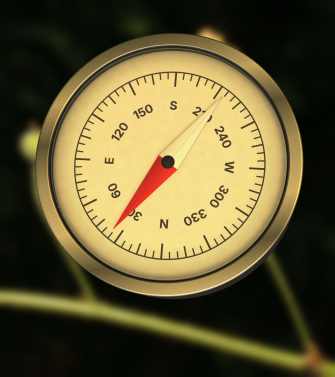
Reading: value=35 unit=°
